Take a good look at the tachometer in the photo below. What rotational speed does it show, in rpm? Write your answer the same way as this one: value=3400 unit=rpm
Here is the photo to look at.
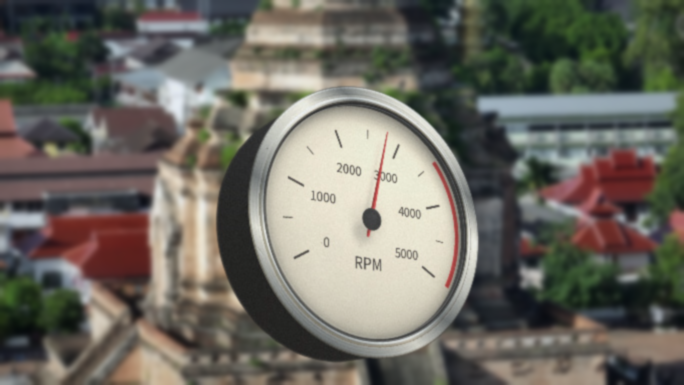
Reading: value=2750 unit=rpm
